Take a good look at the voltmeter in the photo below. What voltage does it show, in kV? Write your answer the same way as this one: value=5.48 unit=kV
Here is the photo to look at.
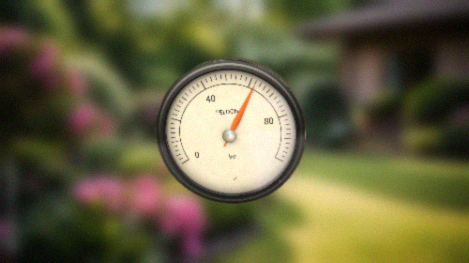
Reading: value=62 unit=kV
